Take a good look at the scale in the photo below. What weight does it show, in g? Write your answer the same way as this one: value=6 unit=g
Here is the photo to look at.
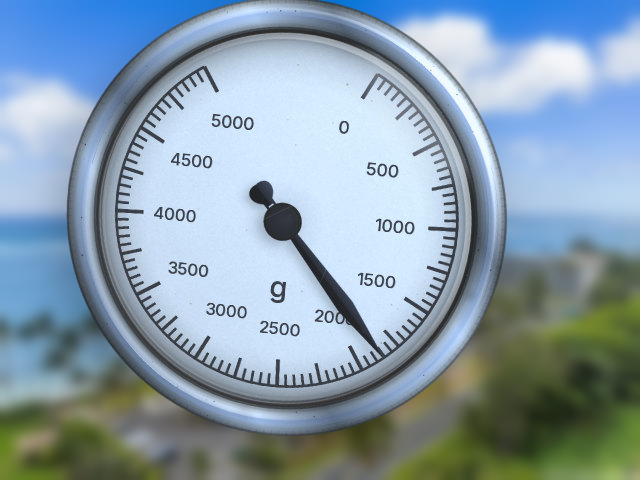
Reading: value=1850 unit=g
